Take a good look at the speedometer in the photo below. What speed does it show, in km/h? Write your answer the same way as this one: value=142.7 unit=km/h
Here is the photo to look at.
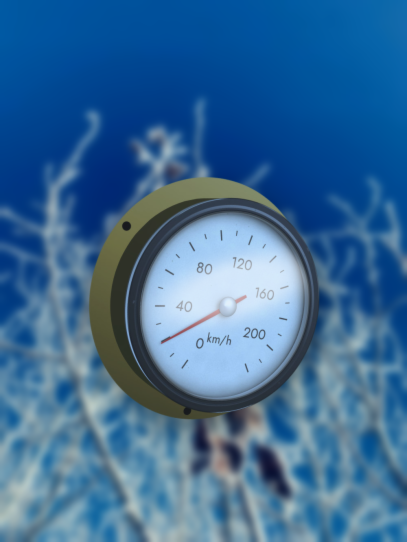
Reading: value=20 unit=km/h
